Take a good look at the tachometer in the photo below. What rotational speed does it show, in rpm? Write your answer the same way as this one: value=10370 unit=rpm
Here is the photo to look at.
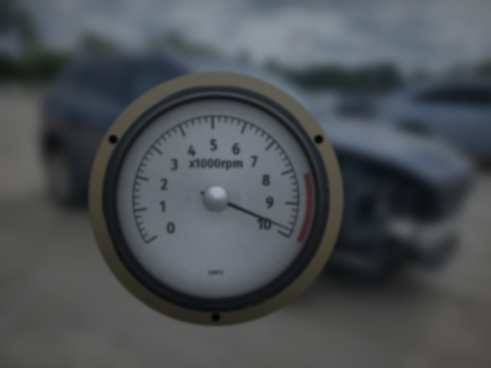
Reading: value=9800 unit=rpm
